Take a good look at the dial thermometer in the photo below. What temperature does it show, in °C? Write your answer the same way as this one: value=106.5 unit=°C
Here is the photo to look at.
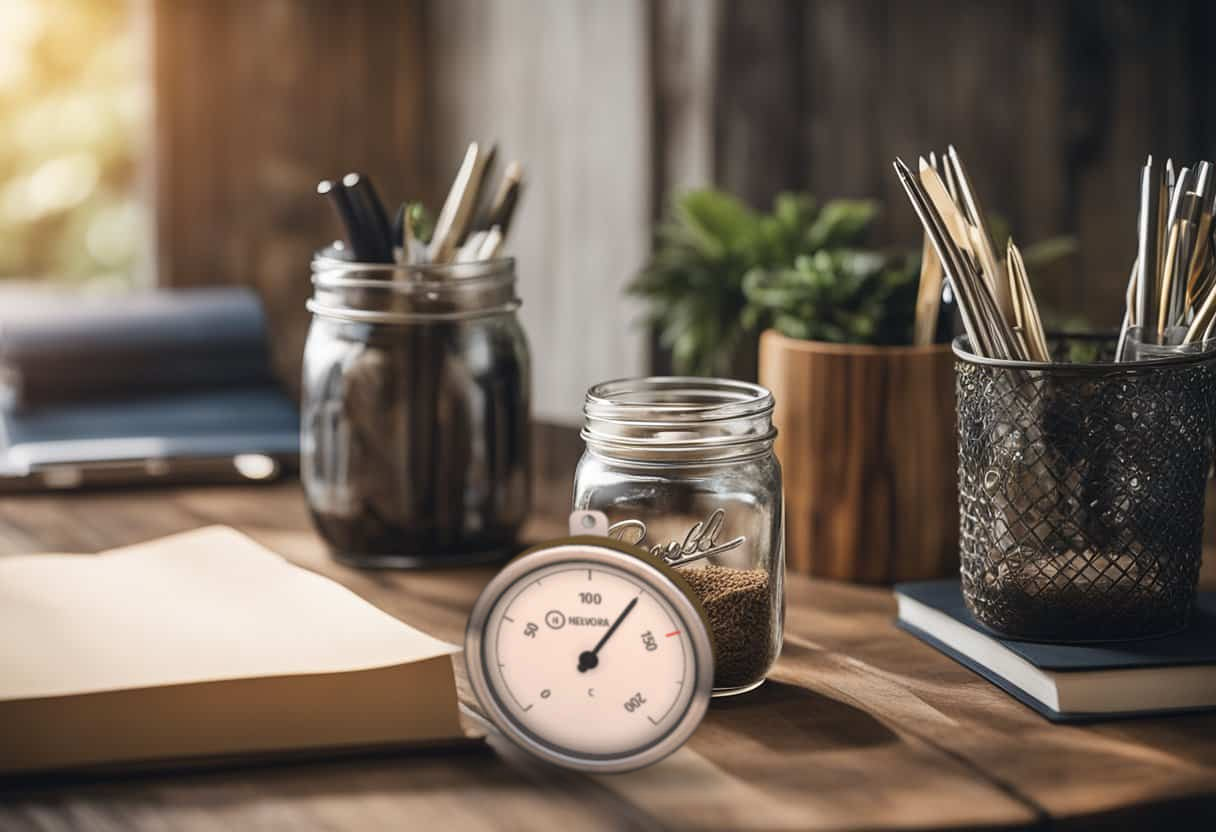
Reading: value=125 unit=°C
